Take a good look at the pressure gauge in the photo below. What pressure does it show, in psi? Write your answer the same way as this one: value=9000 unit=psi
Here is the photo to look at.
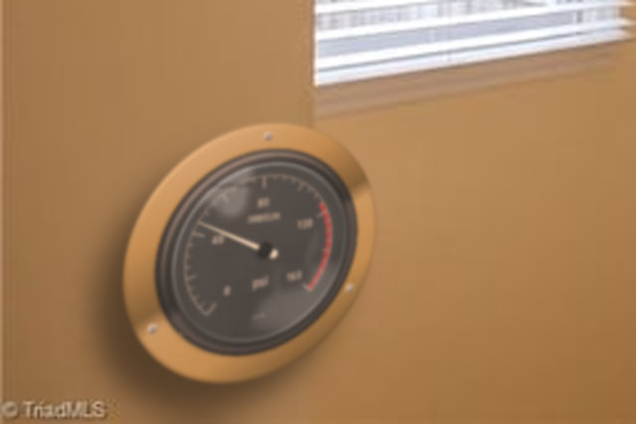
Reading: value=45 unit=psi
